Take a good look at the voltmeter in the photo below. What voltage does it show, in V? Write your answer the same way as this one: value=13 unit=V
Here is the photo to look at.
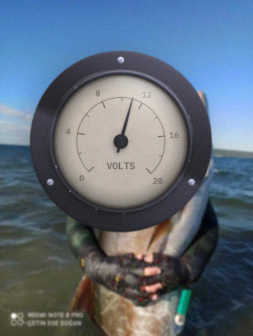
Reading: value=11 unit=V
